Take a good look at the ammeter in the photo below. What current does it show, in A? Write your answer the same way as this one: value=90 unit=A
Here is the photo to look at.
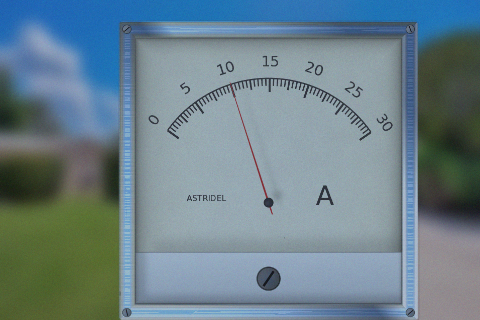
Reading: value=10 unit=A
